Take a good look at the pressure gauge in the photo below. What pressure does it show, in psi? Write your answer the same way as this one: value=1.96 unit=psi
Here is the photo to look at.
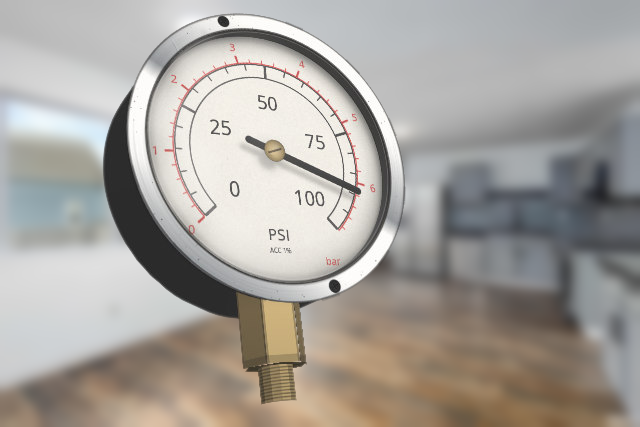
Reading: value=90 unit=psi
